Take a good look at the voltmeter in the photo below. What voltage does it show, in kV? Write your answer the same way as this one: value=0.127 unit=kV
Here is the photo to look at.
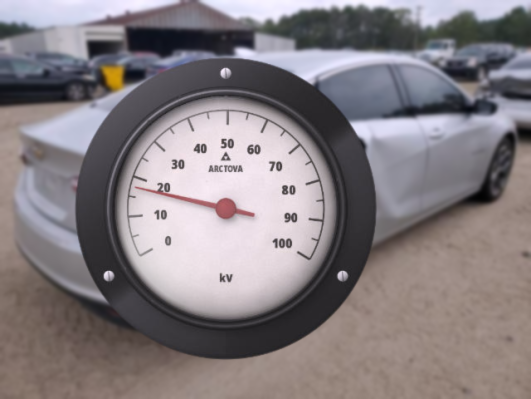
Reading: value=17.5 unit=kV
